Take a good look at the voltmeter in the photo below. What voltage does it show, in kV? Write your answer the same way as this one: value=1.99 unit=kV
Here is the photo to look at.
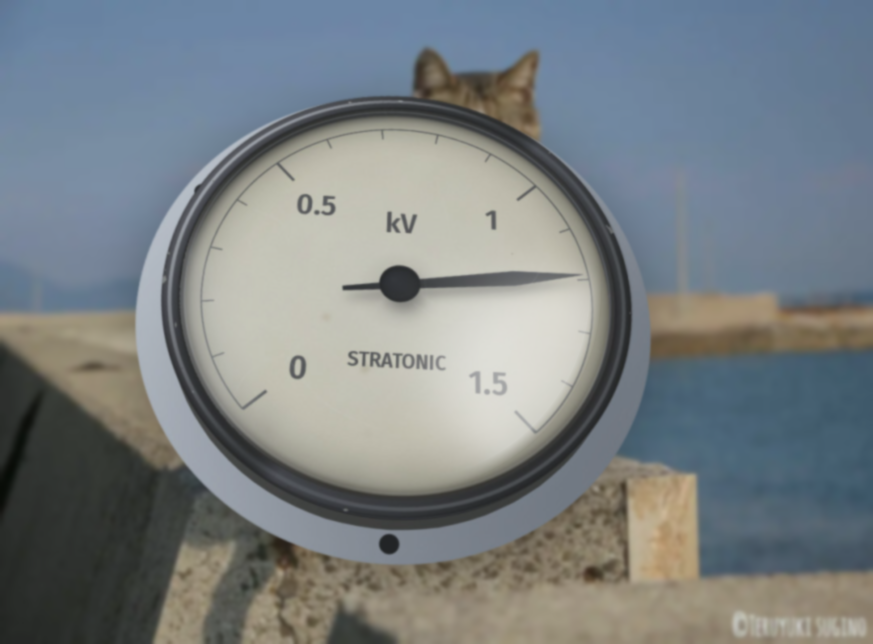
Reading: value=1.2 unit=kV
